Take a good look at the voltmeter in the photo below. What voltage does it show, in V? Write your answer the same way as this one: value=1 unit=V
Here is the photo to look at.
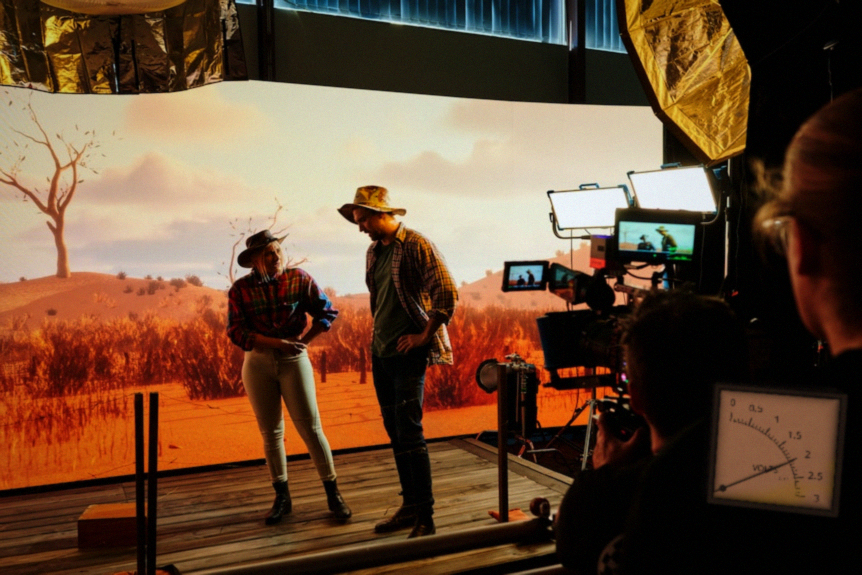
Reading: value=2 unit=V
